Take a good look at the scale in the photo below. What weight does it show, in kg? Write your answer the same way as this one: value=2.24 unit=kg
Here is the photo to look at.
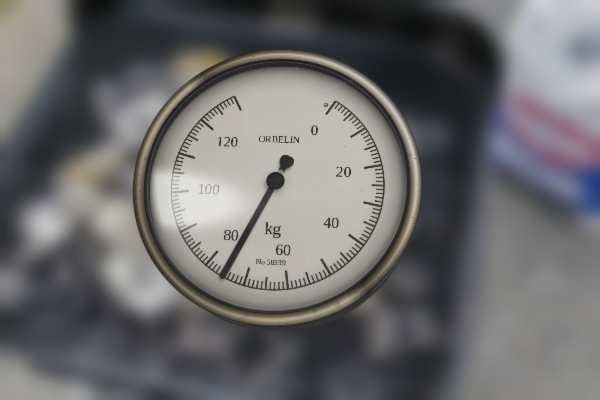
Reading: value=75 unit=kg
